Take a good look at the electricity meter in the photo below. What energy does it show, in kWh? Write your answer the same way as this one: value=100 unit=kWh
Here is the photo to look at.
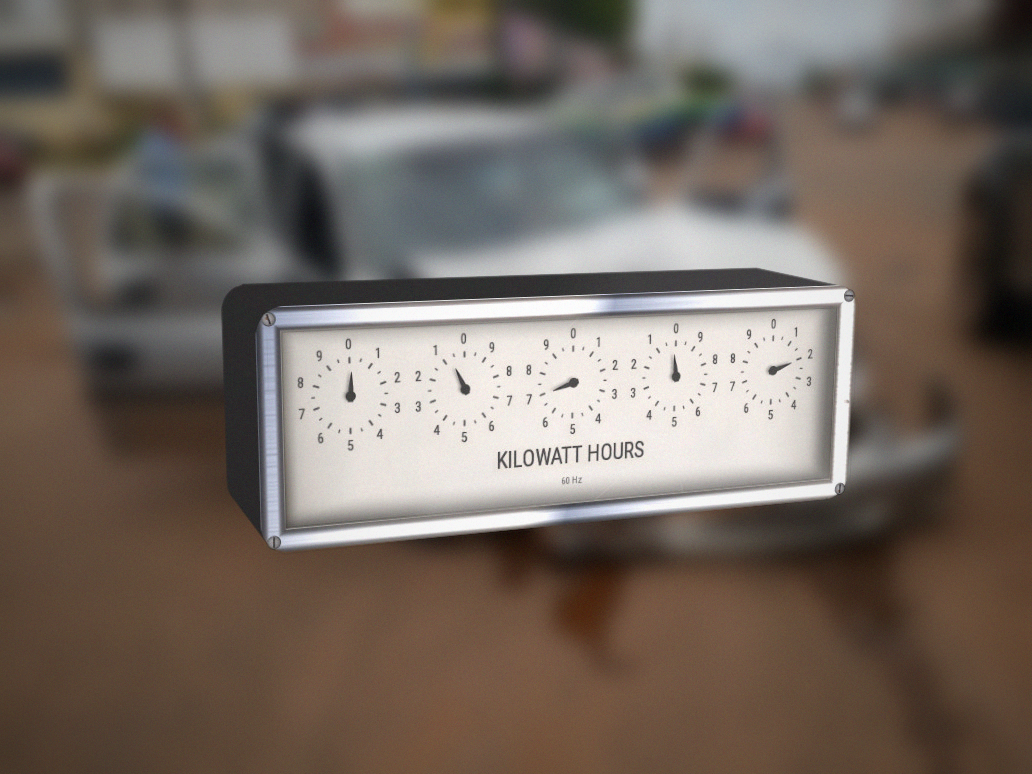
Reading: value=702 unit=kWh
